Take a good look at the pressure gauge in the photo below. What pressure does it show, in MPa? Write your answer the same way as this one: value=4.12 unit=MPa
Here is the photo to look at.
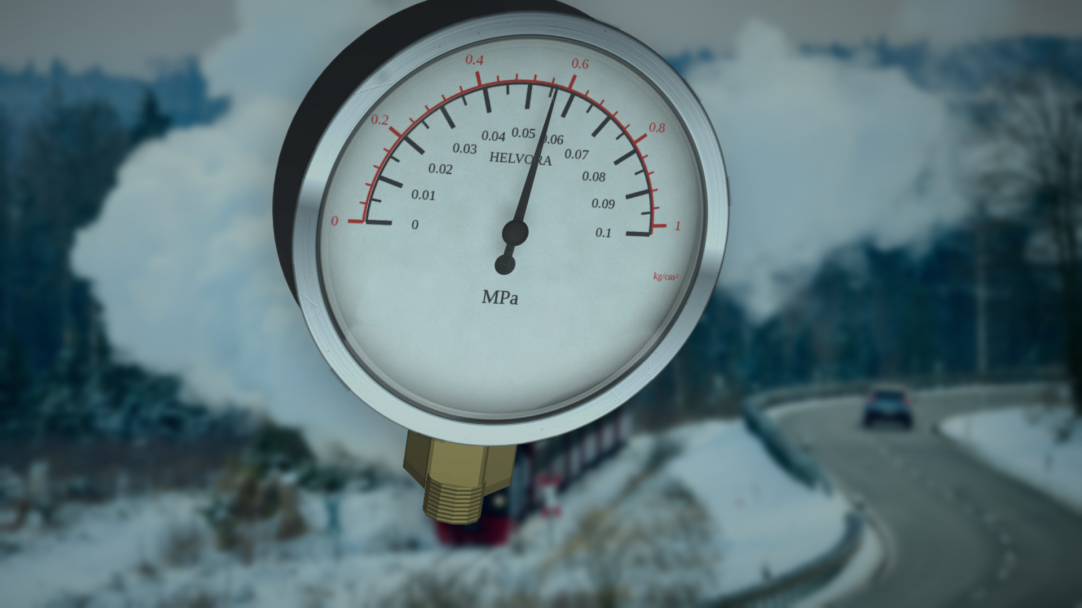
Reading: value=0.055 unit=MPa
